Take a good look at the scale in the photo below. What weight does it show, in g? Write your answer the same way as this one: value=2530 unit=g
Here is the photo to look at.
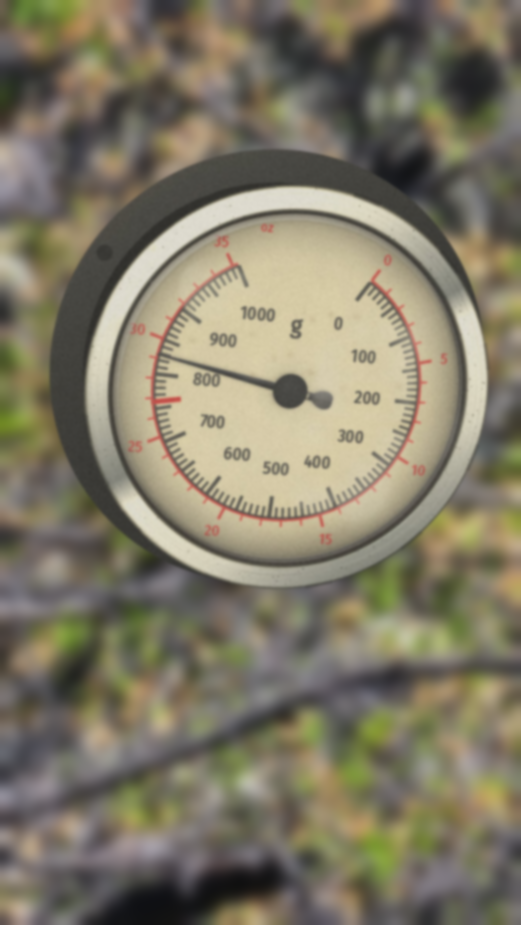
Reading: value=830 unit=g
